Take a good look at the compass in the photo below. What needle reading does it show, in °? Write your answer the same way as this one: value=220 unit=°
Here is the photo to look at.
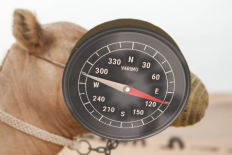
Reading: value=105 unit=°
